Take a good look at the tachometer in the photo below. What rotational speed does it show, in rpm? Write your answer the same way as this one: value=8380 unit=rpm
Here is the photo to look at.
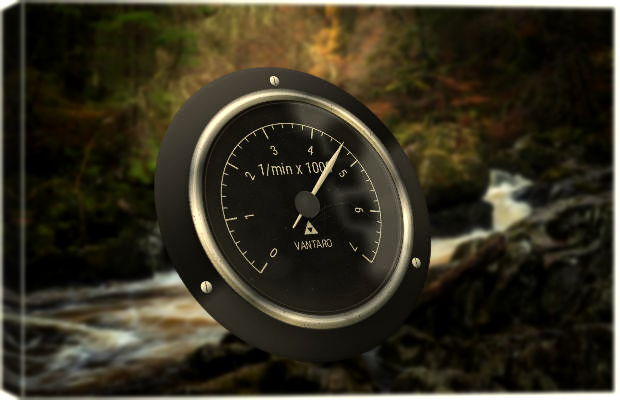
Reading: value=4600 unit=rpm
